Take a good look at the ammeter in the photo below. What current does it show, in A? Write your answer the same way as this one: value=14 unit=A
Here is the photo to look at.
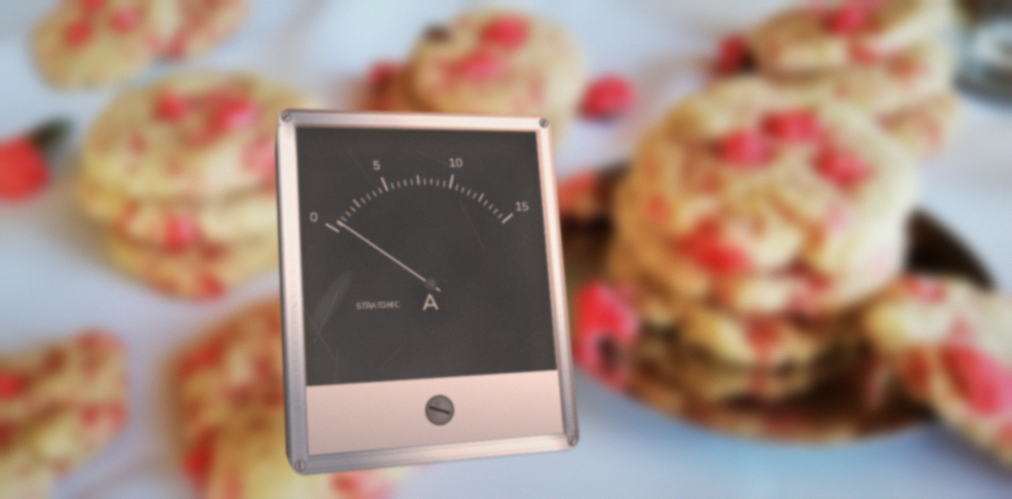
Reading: value=0.5 unit=A
